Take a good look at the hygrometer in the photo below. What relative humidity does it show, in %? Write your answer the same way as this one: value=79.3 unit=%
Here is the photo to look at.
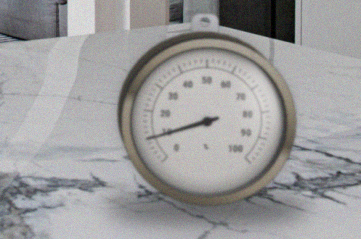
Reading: value=10 unit=%
